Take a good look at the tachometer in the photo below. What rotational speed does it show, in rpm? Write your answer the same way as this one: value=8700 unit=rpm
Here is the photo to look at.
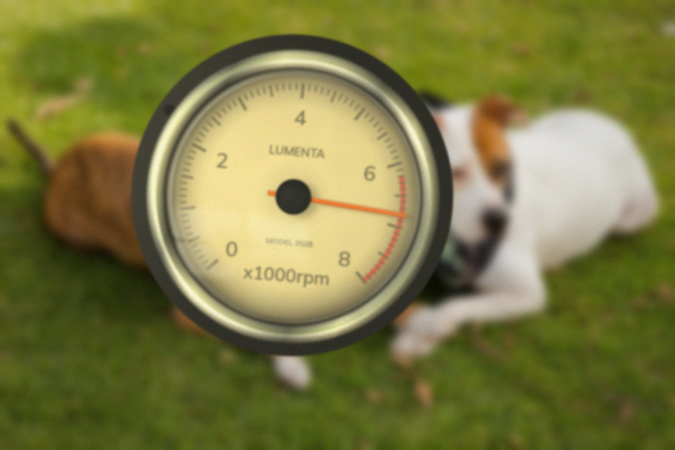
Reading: value=6800 unit=rpm
